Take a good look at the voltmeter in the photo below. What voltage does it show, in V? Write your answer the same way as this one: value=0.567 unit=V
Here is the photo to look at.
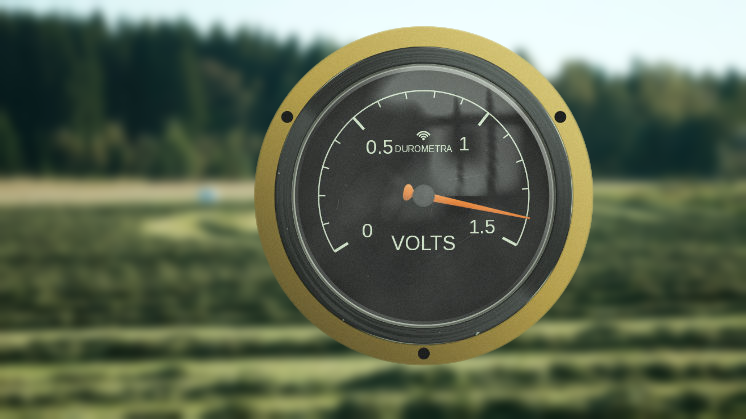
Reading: value=1.4 unit=V
